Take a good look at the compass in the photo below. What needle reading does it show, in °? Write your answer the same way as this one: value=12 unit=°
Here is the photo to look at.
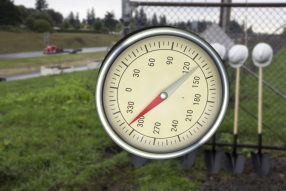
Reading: value=310 unit=°
